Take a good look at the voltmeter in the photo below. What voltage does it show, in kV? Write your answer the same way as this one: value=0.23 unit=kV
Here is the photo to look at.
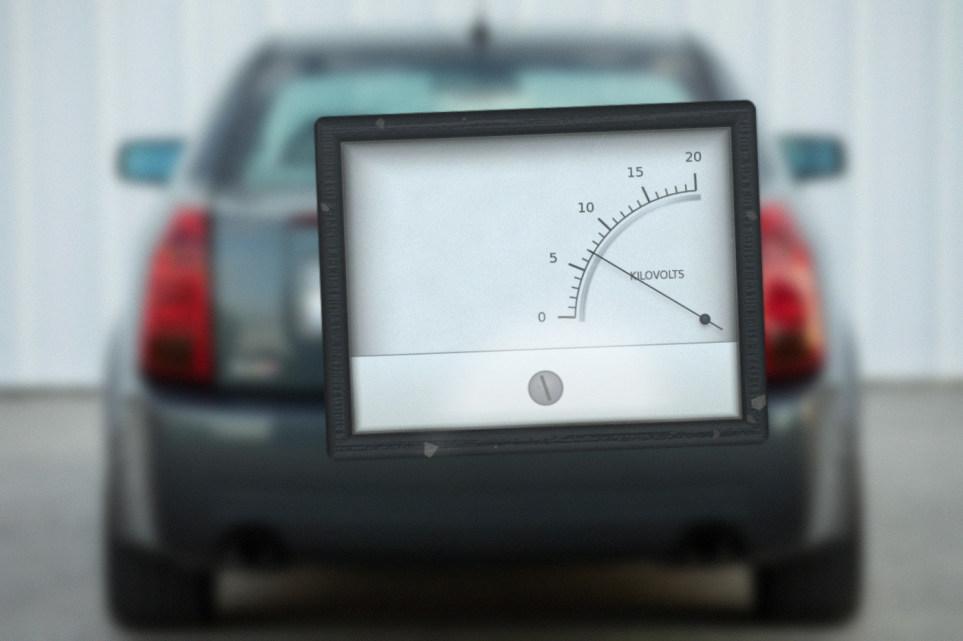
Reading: value=7 unit=kV
